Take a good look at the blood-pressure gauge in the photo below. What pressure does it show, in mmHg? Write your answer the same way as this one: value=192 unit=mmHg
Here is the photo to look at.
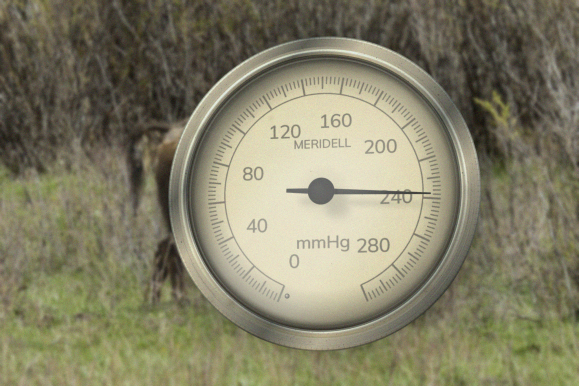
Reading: value=238 unit=mmHg
